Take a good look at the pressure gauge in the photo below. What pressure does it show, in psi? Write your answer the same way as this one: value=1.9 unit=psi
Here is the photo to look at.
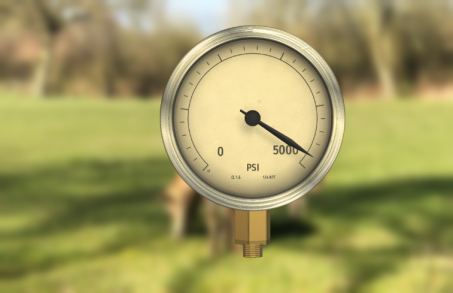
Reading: value=4800 unit=psi
